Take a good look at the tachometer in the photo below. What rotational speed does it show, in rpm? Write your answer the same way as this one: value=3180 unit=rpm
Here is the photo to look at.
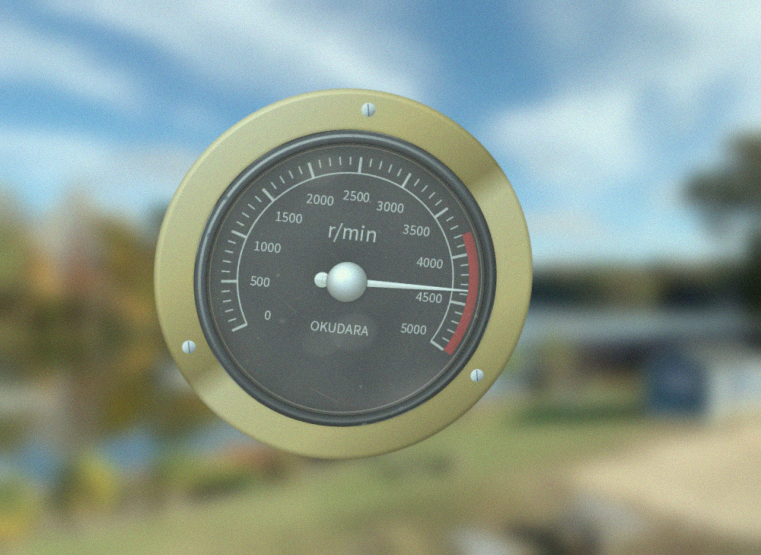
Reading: value=4350 unit=rpm
